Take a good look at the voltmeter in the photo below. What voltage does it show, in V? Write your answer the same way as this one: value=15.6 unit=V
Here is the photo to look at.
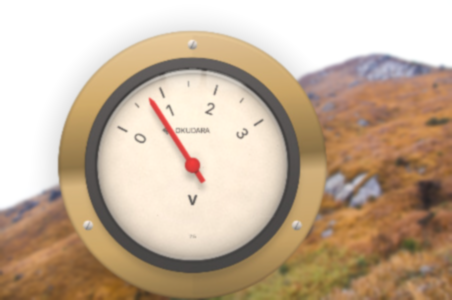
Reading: value=0.75 unit=V
